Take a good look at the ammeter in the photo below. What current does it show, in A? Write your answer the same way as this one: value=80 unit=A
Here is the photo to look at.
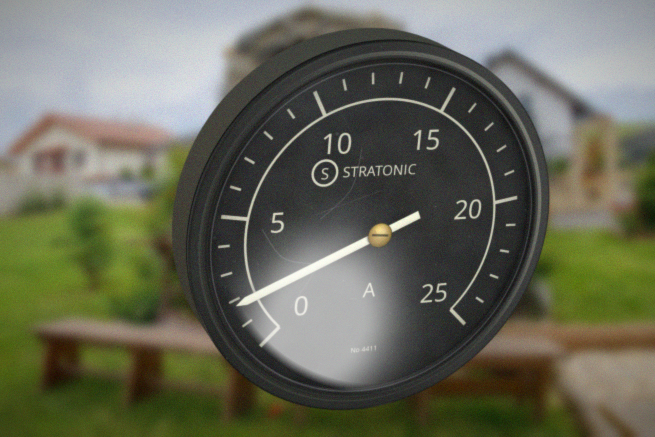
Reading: value=2 unit=A
